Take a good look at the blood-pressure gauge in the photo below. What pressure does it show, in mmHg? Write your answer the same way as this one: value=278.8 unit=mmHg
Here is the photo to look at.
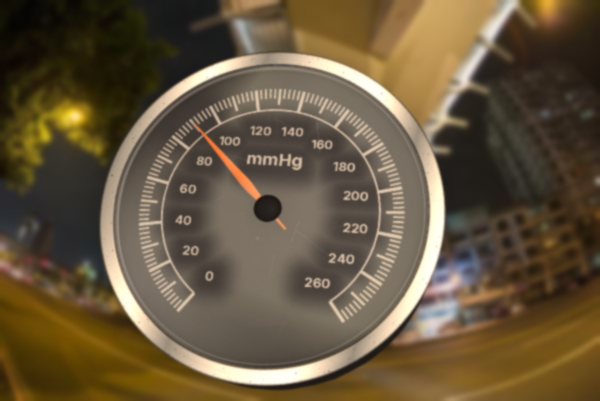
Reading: value=90 unit=mmHg
